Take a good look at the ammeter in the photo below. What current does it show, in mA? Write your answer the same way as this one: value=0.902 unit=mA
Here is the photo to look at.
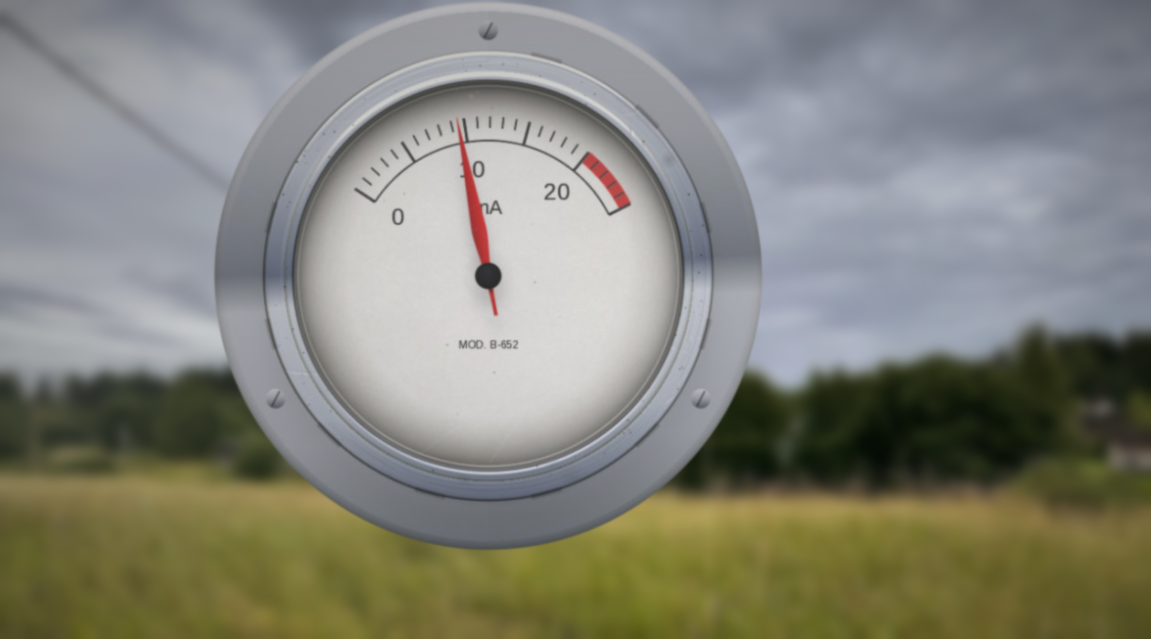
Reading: value=9.5 unit=mA
